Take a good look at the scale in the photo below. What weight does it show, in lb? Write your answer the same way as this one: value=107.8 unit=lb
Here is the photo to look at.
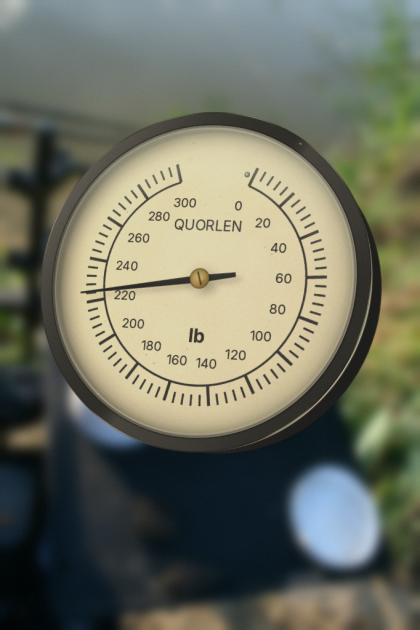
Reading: value=224 unit=lb
